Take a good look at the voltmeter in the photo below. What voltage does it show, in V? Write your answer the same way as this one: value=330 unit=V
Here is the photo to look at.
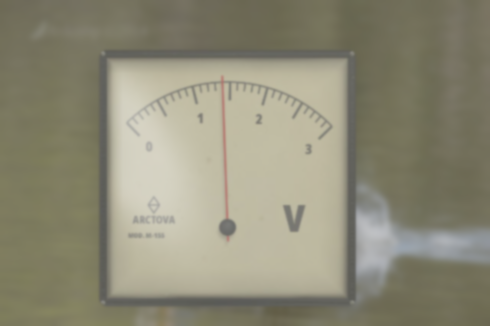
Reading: value=1.4 unit=V
